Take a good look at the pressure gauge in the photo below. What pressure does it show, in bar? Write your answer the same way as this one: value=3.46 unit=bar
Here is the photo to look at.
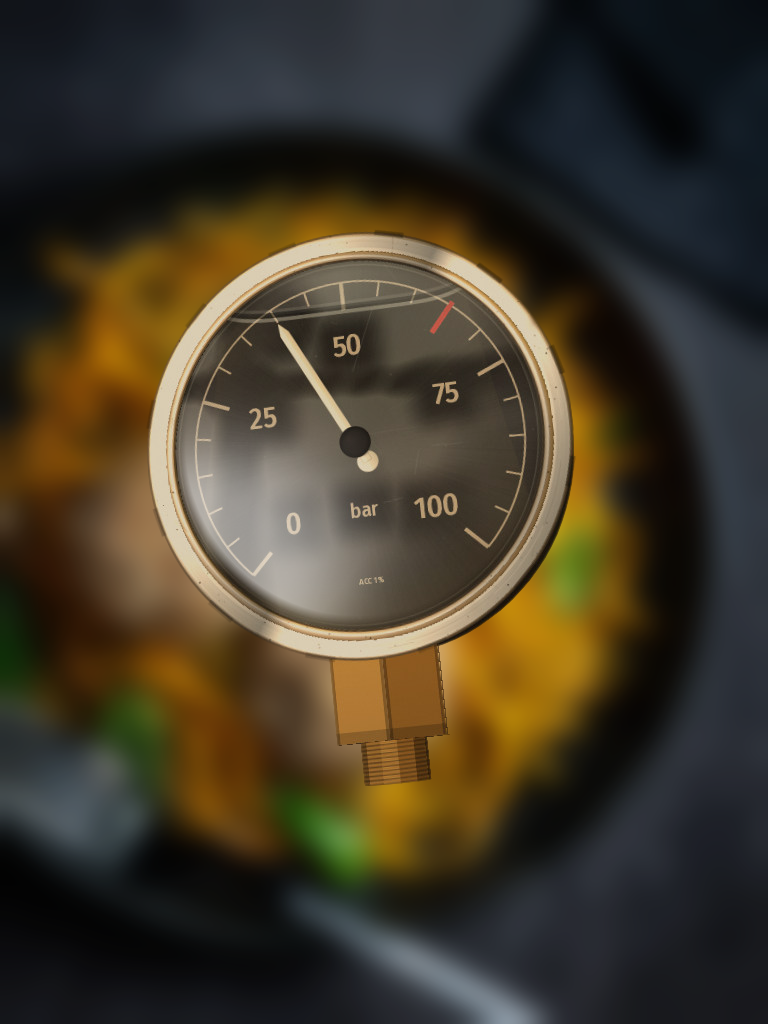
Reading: value=40 unit=bar
